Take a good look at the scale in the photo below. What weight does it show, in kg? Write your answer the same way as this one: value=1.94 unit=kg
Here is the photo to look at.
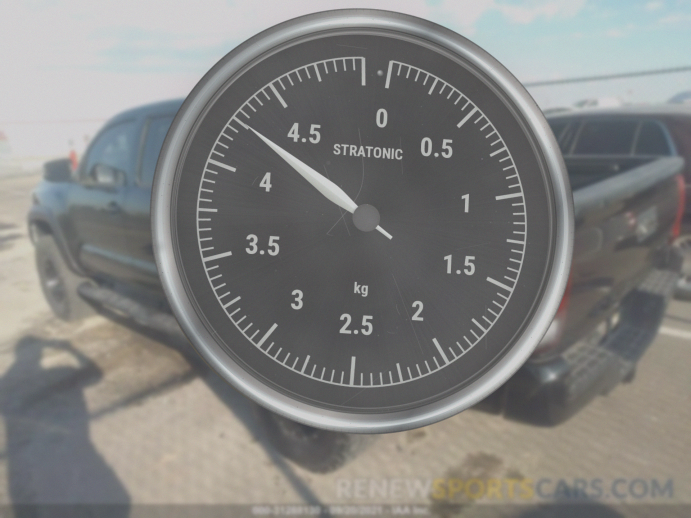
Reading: value=4.25 unit=kg
